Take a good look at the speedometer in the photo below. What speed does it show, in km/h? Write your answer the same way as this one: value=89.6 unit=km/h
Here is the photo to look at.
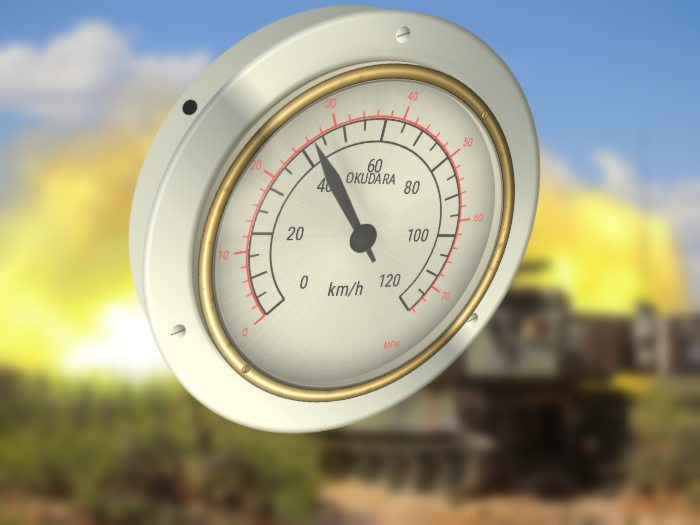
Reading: value=42.5 unit=km/h
